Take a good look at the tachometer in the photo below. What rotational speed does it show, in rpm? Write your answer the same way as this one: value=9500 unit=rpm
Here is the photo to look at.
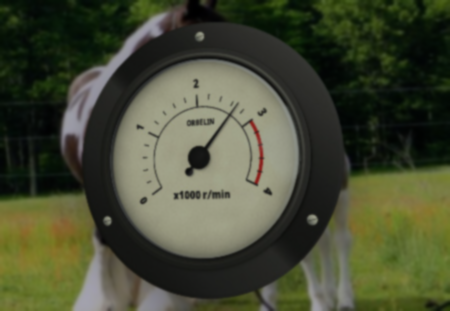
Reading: value=2700 unit=rpm
